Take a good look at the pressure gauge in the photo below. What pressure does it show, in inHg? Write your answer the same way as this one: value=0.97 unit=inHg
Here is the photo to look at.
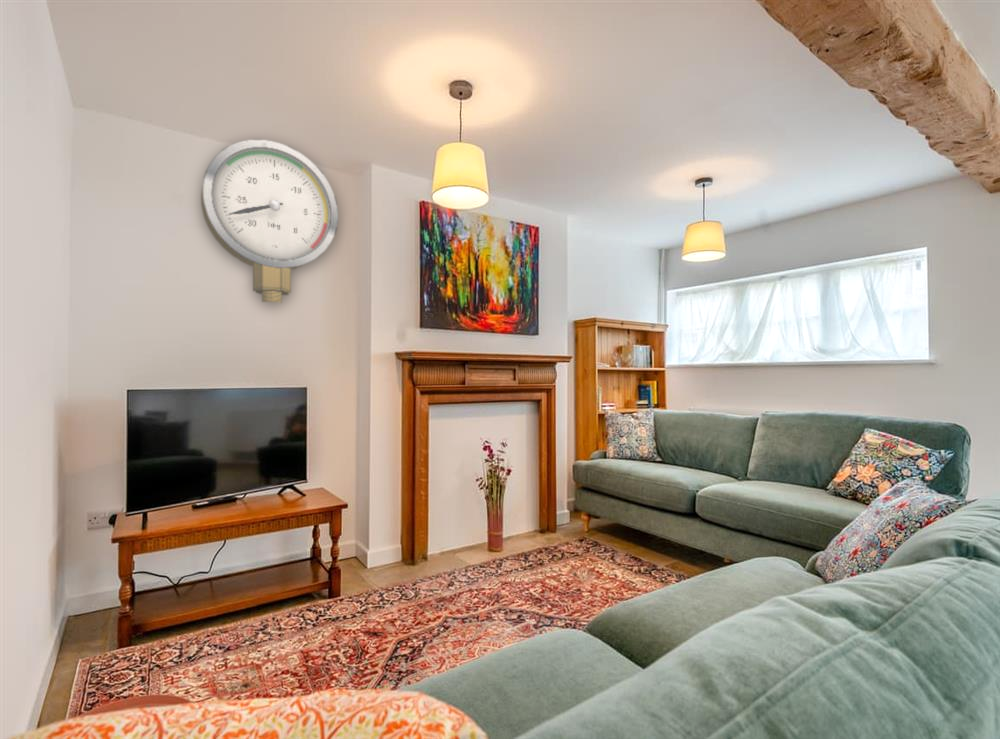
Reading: value=-27.5 unit=inHg
